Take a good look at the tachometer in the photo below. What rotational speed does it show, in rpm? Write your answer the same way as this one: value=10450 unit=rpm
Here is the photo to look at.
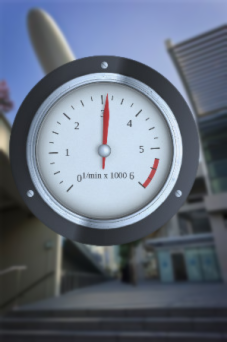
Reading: value=3125 unit=rpm
